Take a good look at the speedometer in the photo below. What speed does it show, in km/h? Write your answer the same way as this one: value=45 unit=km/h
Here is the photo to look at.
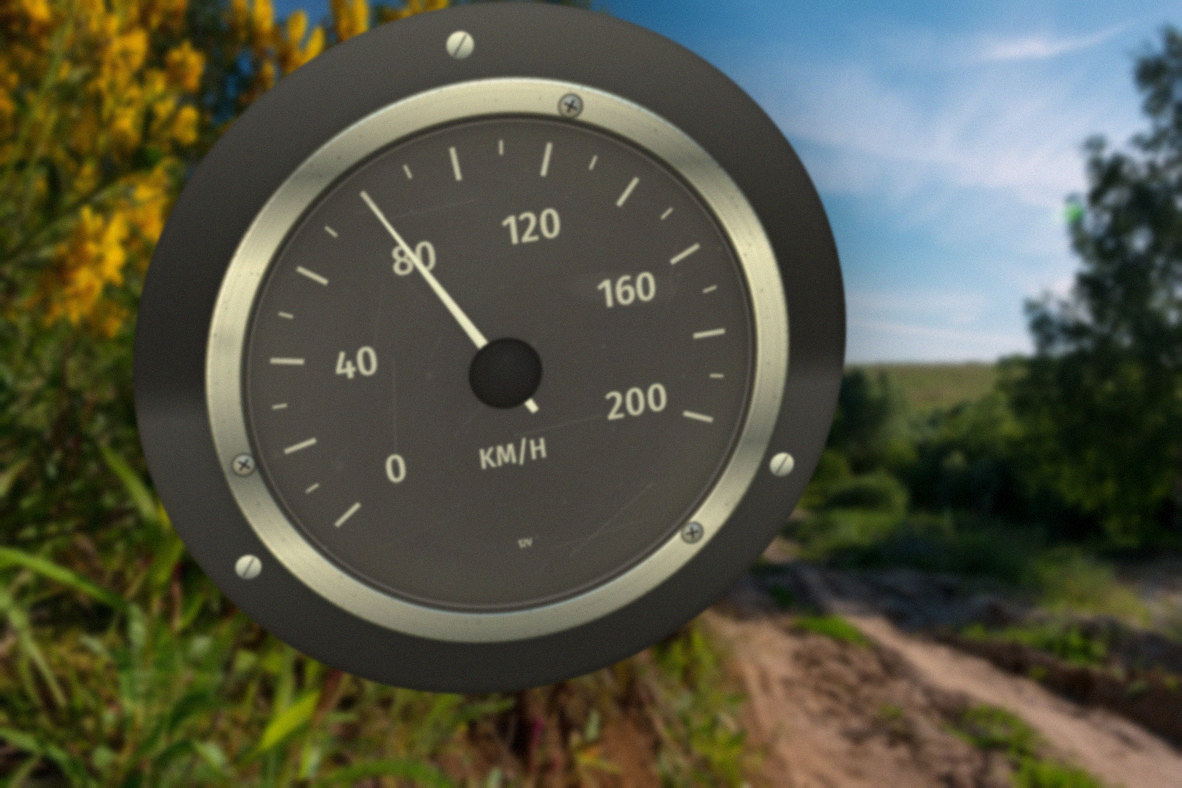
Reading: value=80 unit=km/h
